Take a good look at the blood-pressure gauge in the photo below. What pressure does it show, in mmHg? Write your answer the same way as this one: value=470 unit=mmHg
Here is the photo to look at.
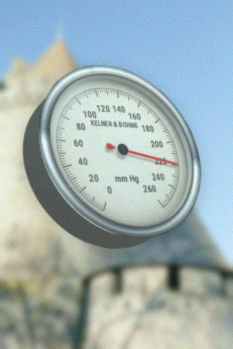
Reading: value=220 unit=mmHg
